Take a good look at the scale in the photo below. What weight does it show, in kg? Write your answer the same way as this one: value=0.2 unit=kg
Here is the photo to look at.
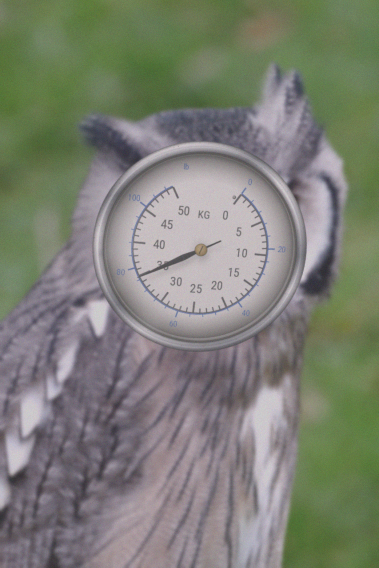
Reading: value=35 unit=kg
